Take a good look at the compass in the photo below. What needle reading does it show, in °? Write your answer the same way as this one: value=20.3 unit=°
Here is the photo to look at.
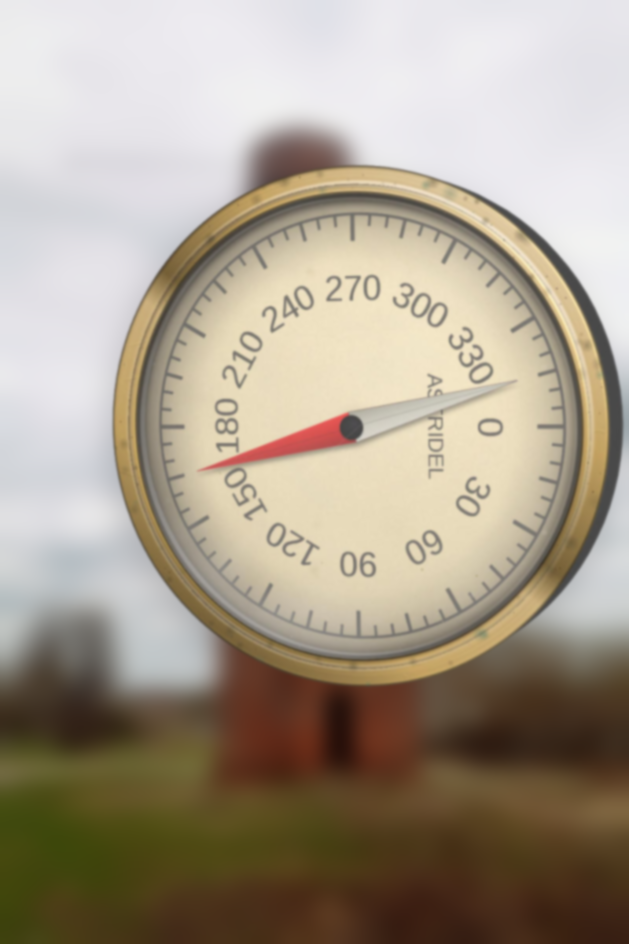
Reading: value=165 unit=°
